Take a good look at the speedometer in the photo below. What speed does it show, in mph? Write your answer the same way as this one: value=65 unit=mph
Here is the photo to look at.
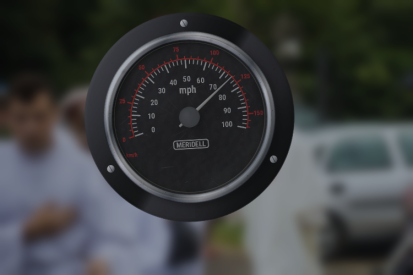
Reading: value=74 unit=mph
